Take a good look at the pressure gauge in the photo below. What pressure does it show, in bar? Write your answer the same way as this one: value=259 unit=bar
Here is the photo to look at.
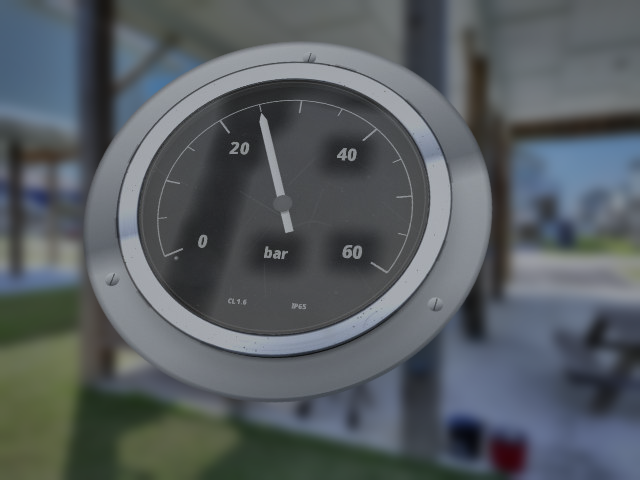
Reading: value=25 unit=bar
